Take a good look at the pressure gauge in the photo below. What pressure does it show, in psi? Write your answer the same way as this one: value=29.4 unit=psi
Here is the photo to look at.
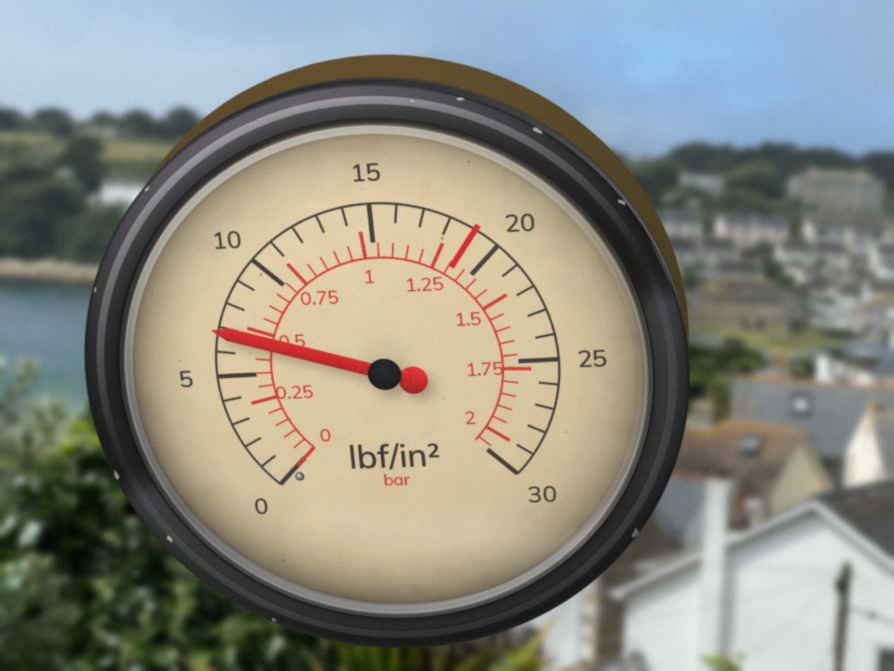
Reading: value=7 unit=psi
